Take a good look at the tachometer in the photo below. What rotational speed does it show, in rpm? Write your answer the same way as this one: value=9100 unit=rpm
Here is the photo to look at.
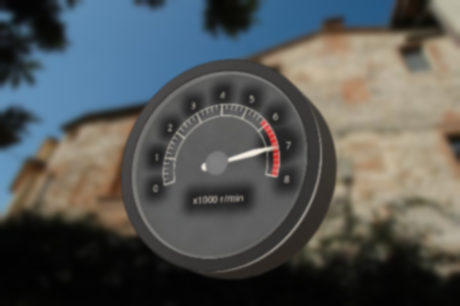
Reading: value=7000 unit=rpm
